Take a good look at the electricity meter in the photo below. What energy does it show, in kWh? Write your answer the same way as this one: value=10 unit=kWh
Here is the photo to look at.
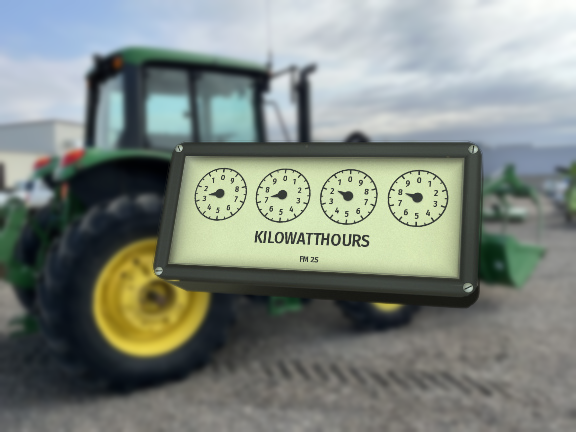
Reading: value=2718 unit=kWh
